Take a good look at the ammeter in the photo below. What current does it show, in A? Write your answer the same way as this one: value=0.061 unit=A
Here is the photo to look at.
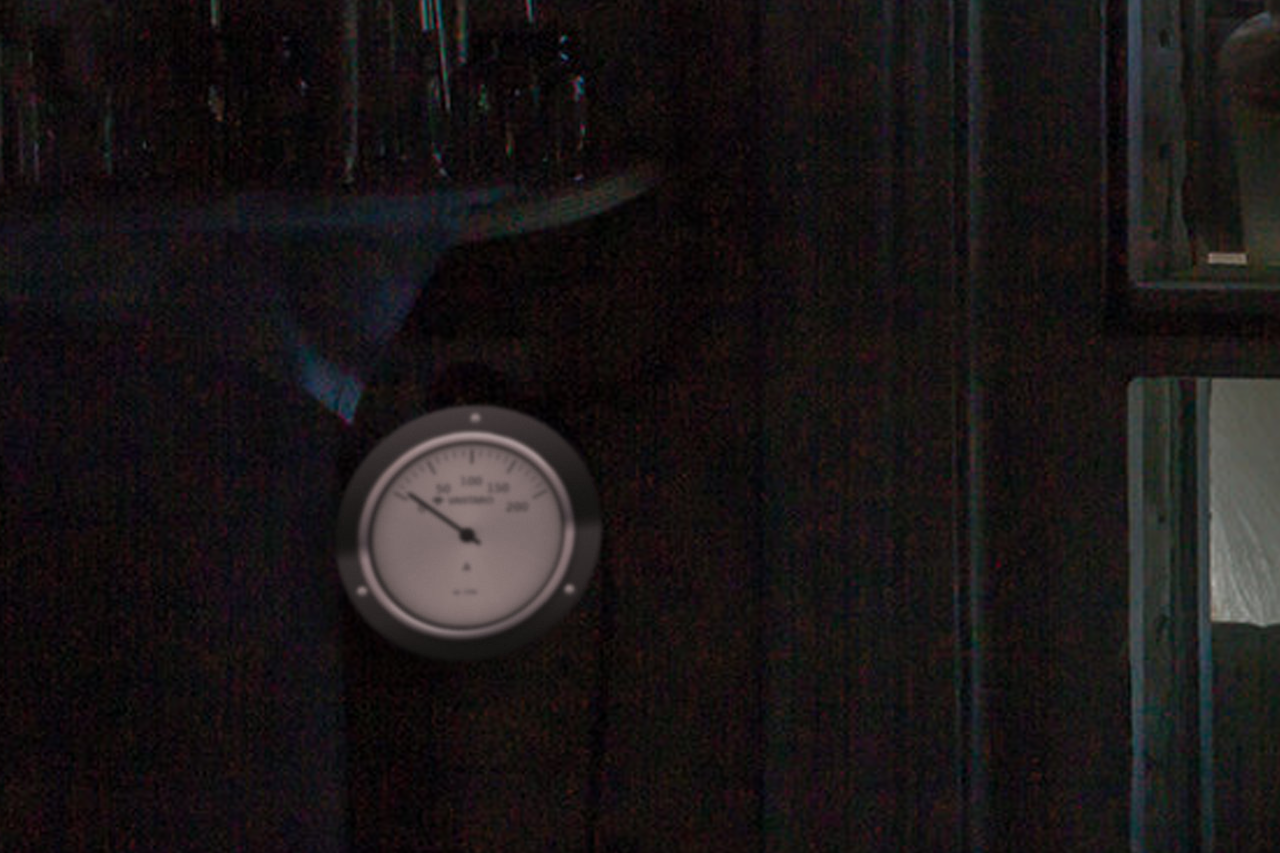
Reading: value=10 unit=A
